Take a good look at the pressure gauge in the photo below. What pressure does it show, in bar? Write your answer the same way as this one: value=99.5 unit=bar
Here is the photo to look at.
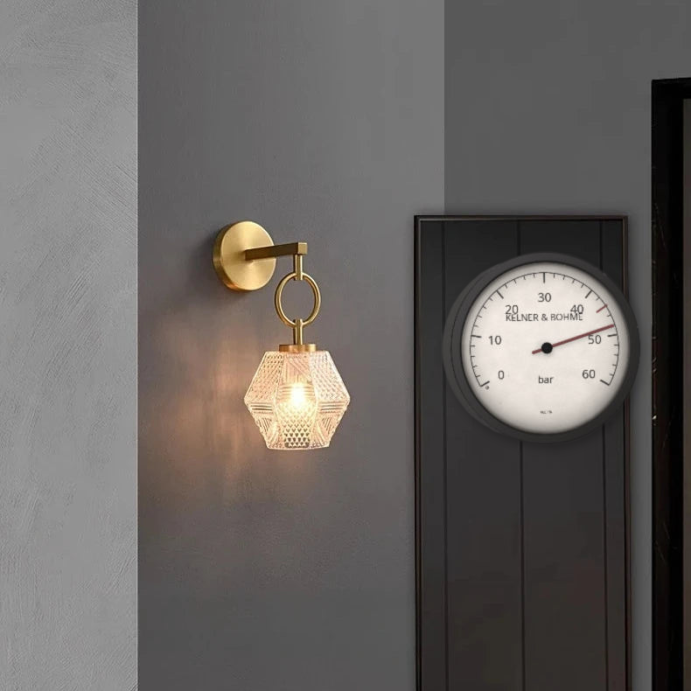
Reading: value=48 unit=bar
